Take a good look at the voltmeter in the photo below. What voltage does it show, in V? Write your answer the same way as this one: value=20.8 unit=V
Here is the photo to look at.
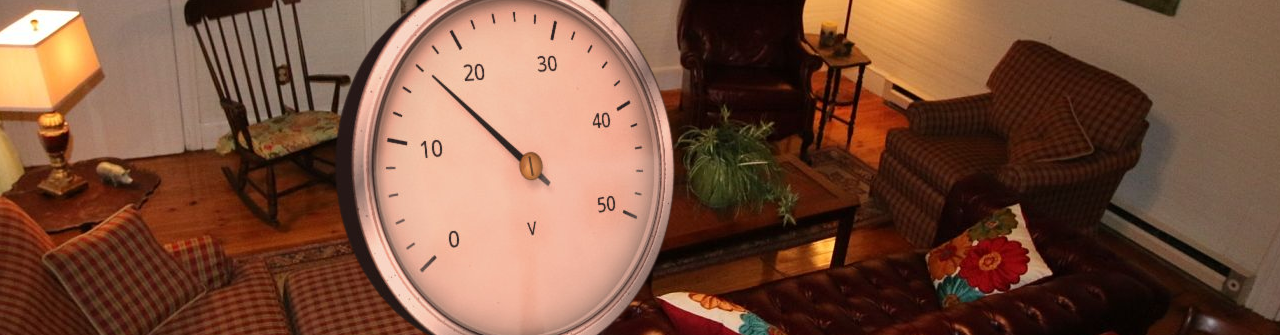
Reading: value=16 unit=V
